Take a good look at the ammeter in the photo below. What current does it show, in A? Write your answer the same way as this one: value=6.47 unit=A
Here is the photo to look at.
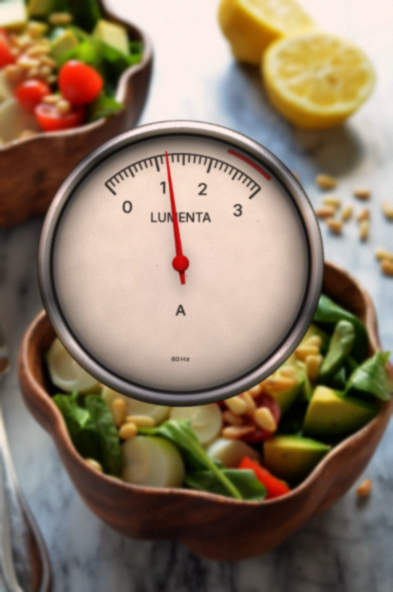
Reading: value=1.2 unit=A
